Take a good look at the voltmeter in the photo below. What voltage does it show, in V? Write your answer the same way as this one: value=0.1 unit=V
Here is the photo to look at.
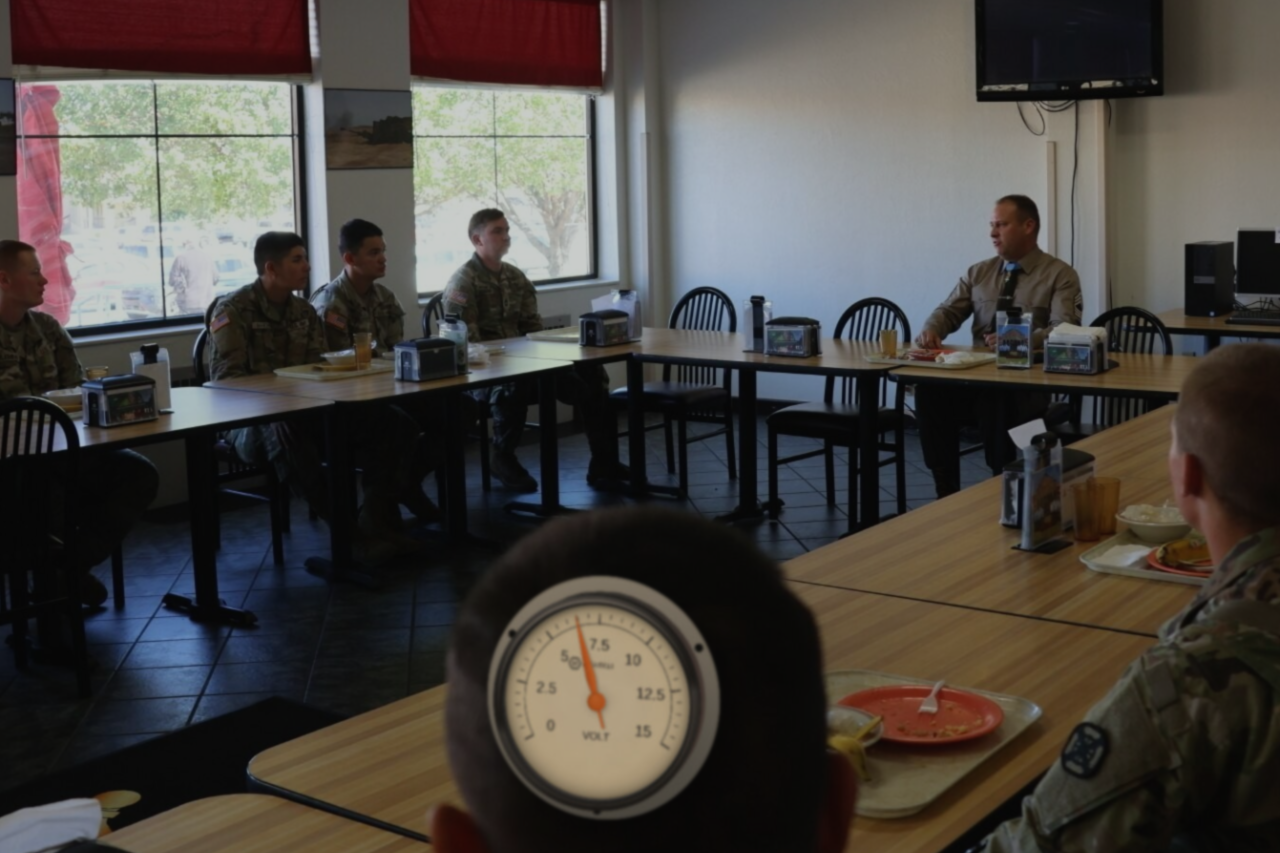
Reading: value=6.5 unit=V
